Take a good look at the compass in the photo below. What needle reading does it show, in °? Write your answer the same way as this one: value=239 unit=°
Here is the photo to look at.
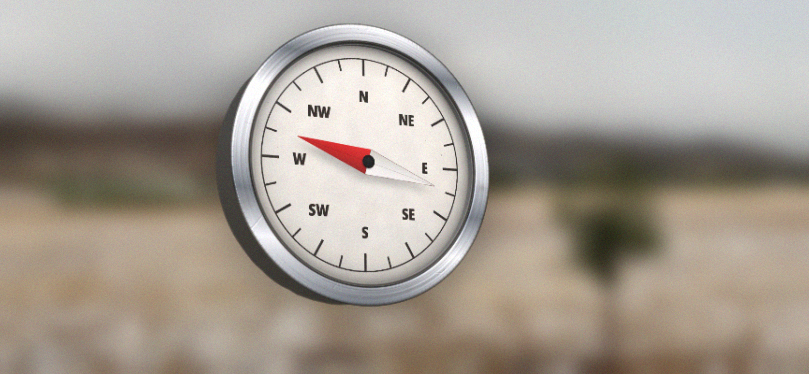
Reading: value=285 unit=°
